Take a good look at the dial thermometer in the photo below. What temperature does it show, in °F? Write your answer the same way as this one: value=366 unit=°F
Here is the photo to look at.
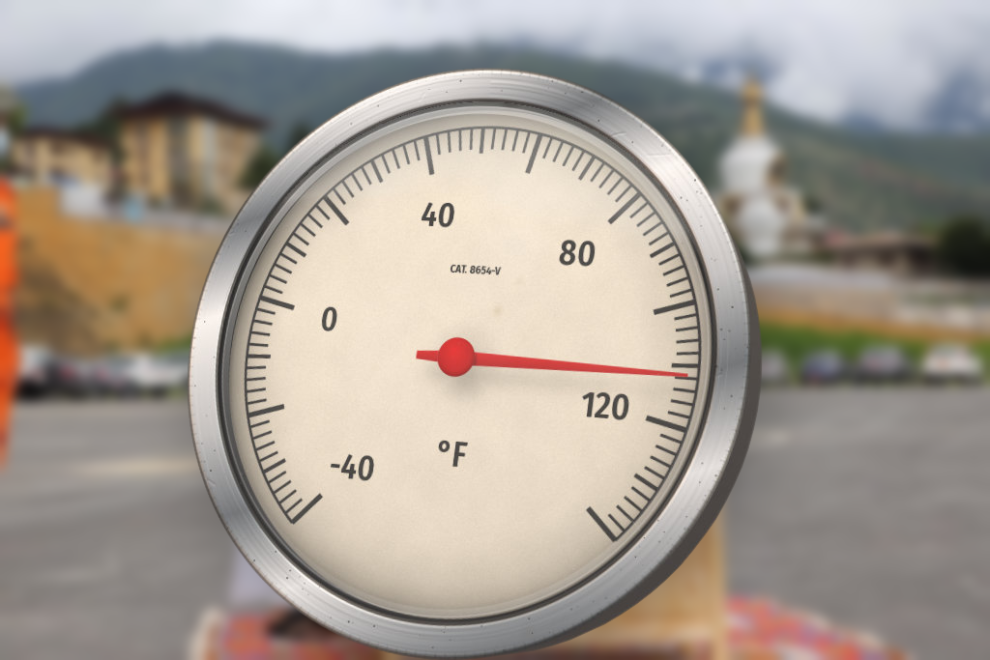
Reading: value=112 unit=°F
